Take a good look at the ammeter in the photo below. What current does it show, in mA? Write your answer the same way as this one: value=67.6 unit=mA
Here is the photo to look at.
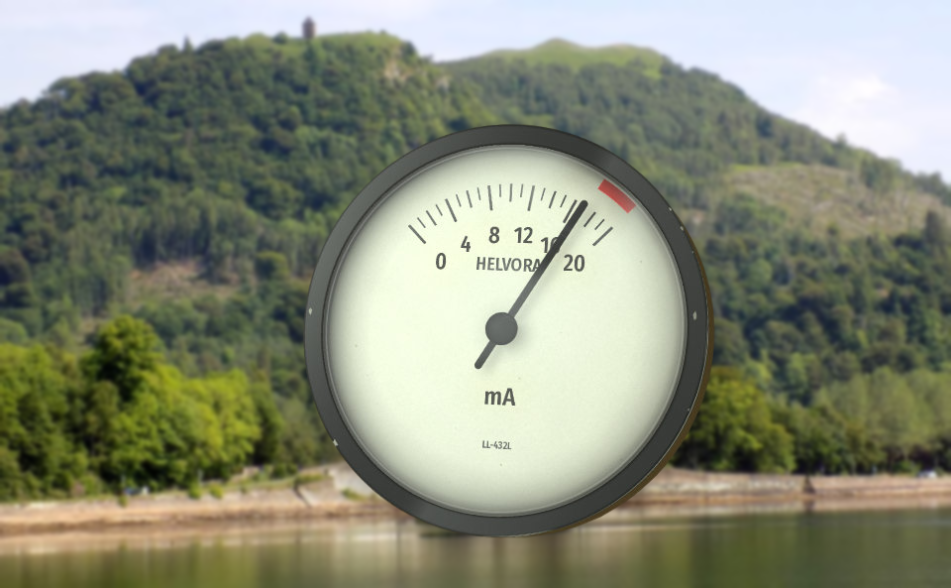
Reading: value=17 unit=mA
